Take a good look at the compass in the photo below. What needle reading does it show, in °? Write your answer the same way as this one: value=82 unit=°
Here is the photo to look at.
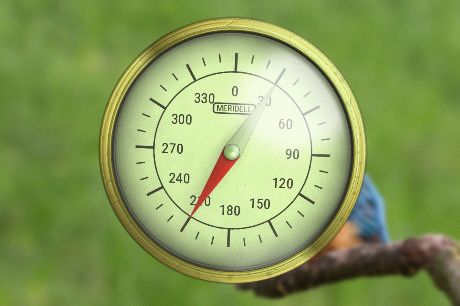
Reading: value=210 unit=°
